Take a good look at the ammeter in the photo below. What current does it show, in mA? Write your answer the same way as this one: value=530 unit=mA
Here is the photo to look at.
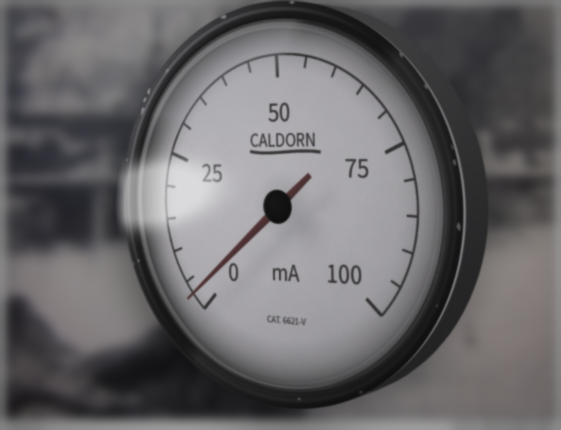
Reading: value=2.5 unit=mA
